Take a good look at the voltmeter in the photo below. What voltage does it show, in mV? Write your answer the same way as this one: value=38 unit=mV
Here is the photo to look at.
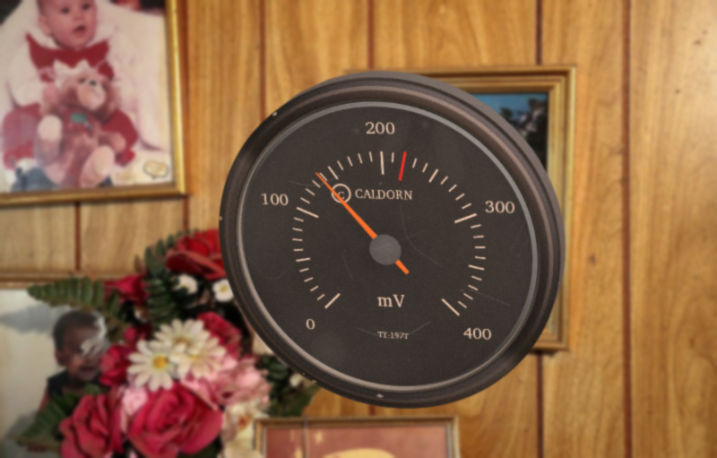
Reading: value=140 unit=mV
